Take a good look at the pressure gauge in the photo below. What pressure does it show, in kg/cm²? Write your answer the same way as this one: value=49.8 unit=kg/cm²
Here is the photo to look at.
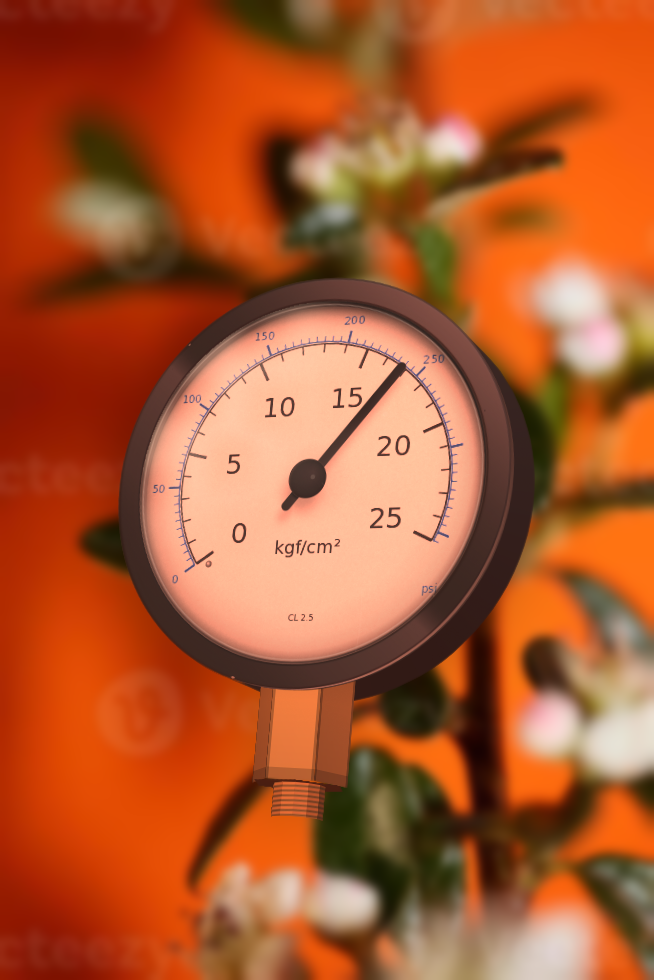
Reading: value=17 unit=kg/cm²
